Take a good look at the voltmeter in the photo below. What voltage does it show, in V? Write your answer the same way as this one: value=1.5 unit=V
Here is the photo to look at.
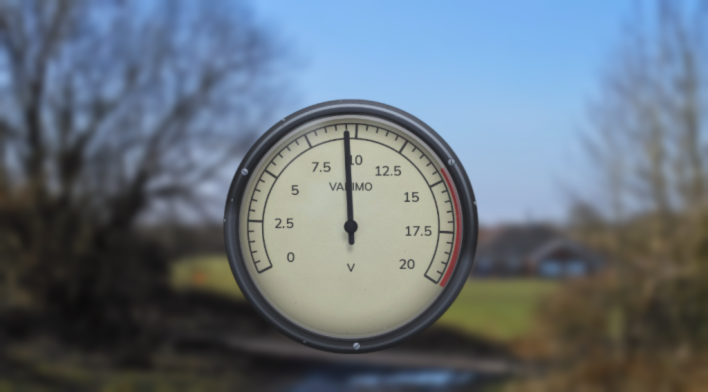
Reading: value=9.5 unit=V
